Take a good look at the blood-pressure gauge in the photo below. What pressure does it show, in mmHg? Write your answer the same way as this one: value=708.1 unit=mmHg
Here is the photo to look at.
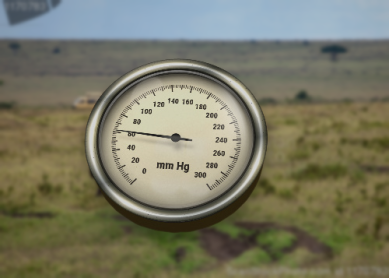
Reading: value=60 unit=mmHg
